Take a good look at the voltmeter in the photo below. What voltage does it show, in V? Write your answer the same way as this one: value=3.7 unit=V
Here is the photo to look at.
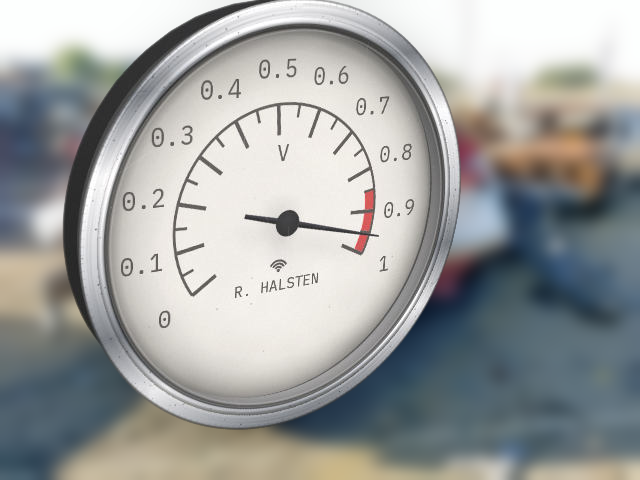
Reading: value=0.95 unit=V
